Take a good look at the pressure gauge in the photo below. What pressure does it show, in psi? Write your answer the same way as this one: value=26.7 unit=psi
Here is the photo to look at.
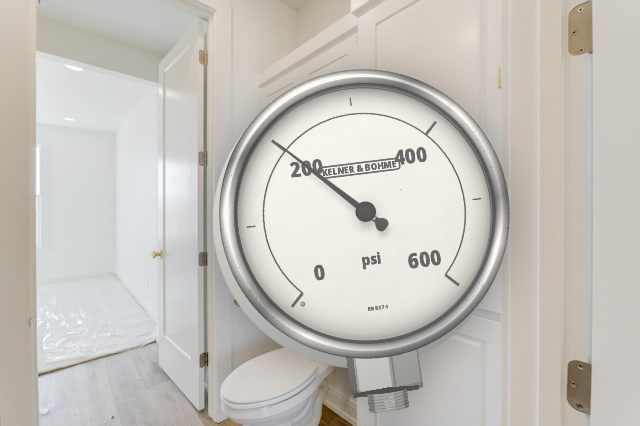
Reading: value=200 unit=psi
